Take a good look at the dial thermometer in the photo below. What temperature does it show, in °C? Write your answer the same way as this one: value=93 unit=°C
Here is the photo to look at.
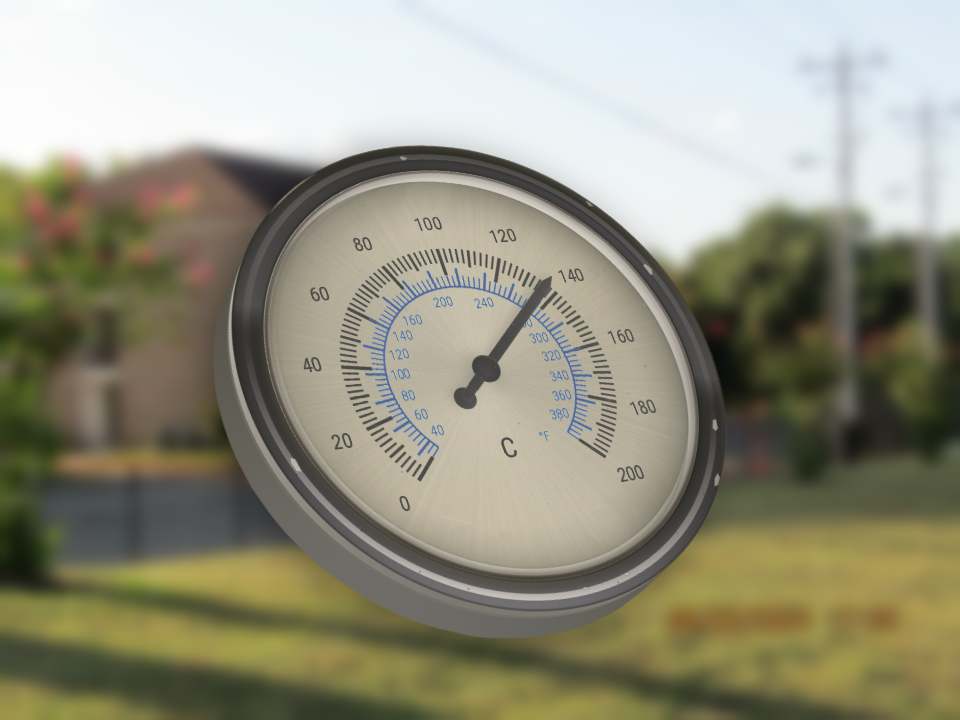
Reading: value=136 unit=°C
